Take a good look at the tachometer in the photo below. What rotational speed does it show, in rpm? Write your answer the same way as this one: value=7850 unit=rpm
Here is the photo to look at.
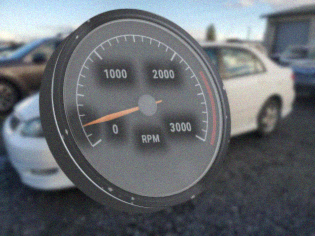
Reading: value=200 unit=rpm
